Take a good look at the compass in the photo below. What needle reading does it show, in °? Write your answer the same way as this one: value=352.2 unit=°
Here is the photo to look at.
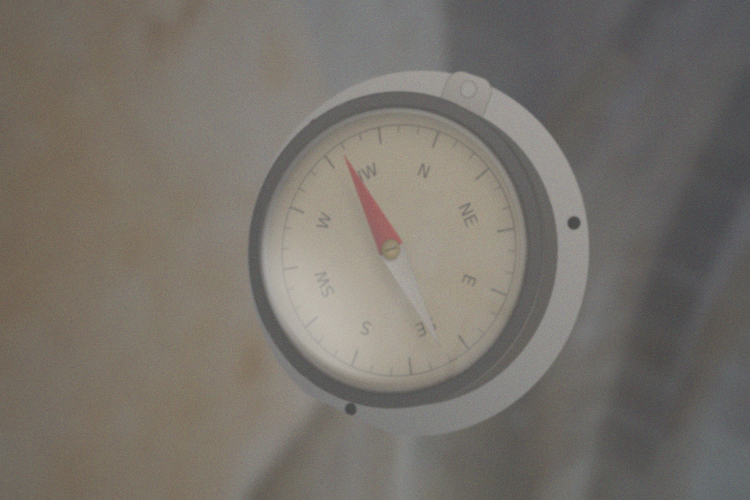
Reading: value=310 unit=°
